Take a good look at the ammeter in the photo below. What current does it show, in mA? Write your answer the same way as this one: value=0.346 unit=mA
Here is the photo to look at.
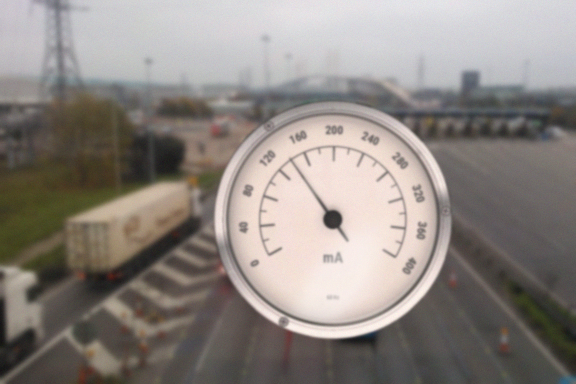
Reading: value=140 unit=mA
